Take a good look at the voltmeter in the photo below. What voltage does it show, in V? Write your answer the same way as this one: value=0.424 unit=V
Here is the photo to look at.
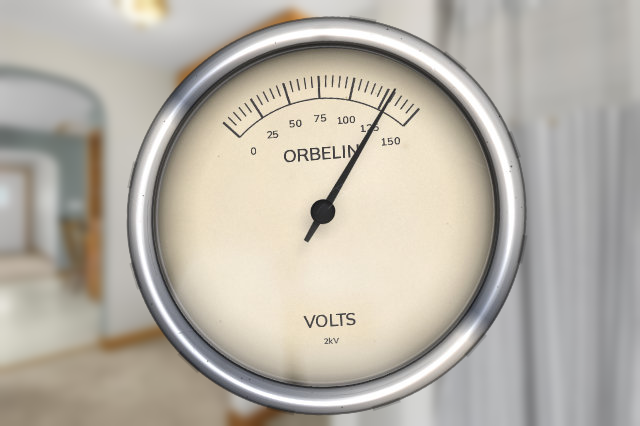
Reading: value=130 unit=V
